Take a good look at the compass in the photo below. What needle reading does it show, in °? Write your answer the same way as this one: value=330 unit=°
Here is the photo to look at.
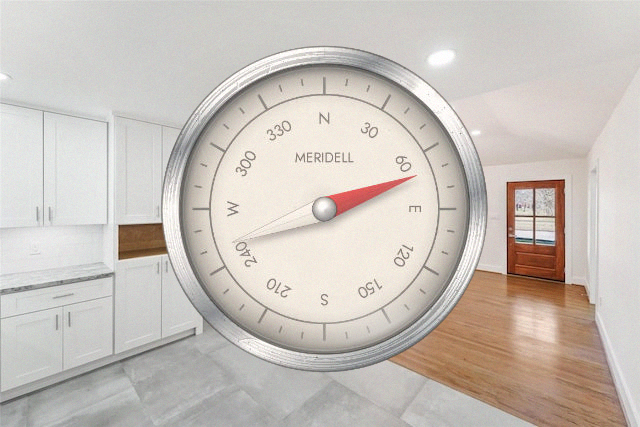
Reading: value=70 unit=°
